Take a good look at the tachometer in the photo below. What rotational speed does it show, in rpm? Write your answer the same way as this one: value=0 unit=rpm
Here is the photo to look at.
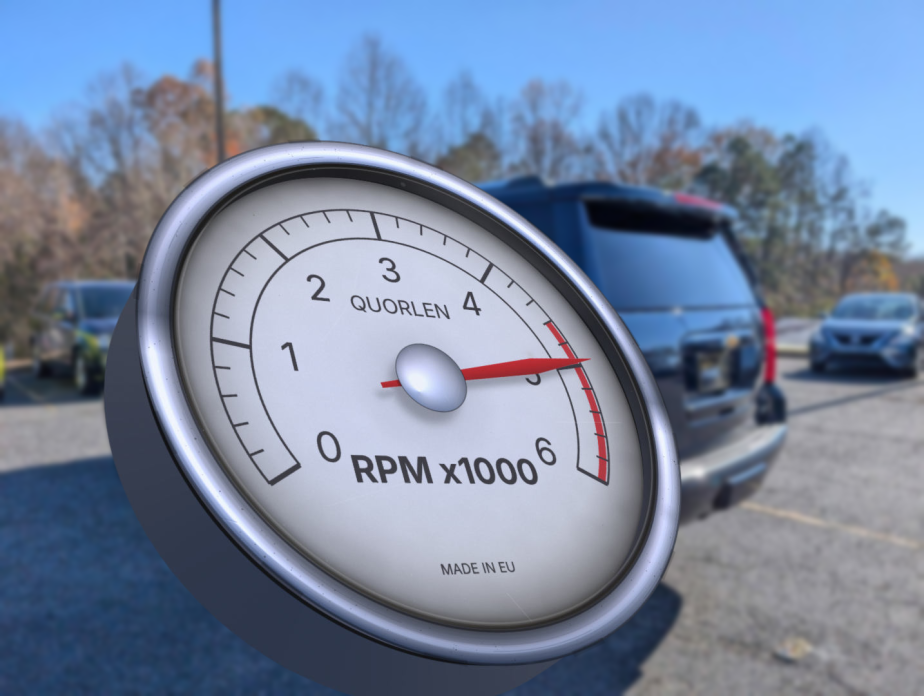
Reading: value=5000 unit=rpm
